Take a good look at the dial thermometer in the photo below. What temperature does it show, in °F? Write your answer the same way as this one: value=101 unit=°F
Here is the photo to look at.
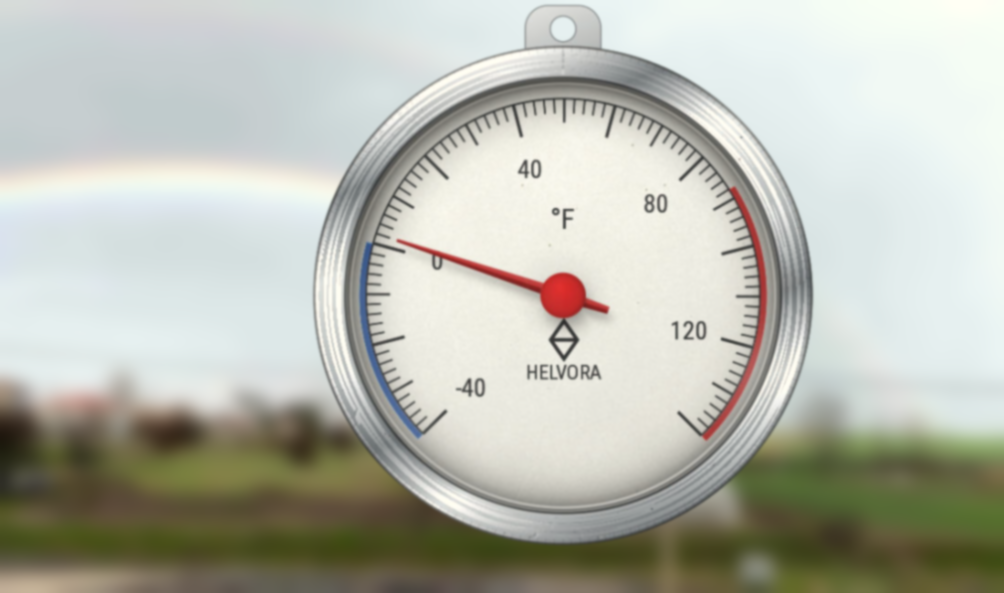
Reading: value=2 unit=°F
